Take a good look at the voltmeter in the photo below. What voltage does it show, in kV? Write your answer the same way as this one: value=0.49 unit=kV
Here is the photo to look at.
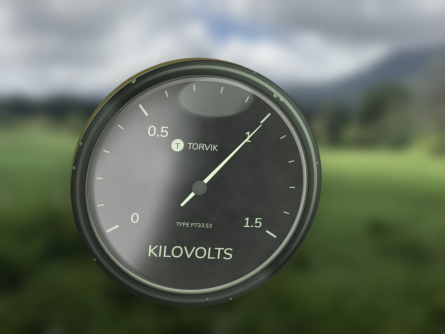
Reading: value=1 unit=kV
